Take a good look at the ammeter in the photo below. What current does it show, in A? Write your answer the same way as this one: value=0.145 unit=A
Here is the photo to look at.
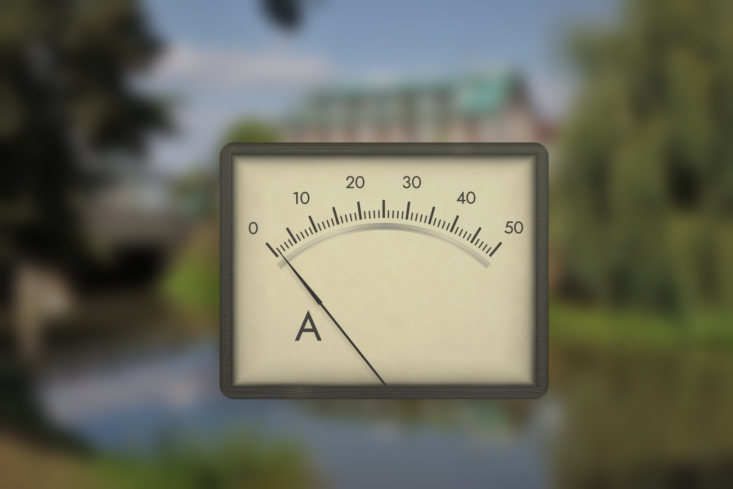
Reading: value=1 unit=A
